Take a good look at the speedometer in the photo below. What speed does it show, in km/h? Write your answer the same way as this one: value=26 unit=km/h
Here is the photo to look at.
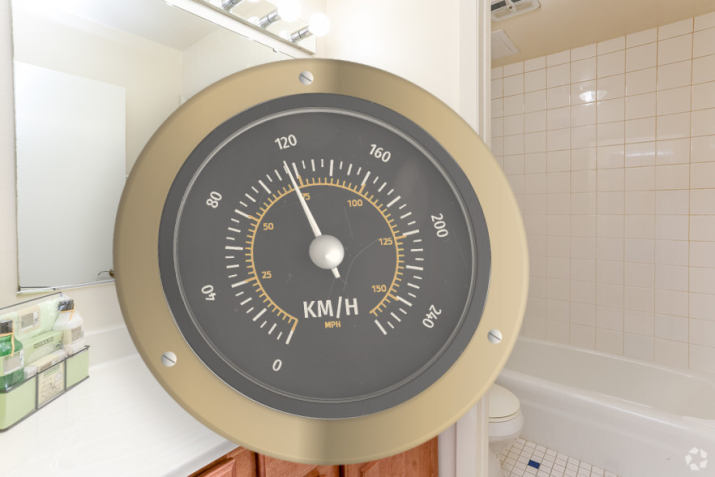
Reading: value=115 unit=km/h
